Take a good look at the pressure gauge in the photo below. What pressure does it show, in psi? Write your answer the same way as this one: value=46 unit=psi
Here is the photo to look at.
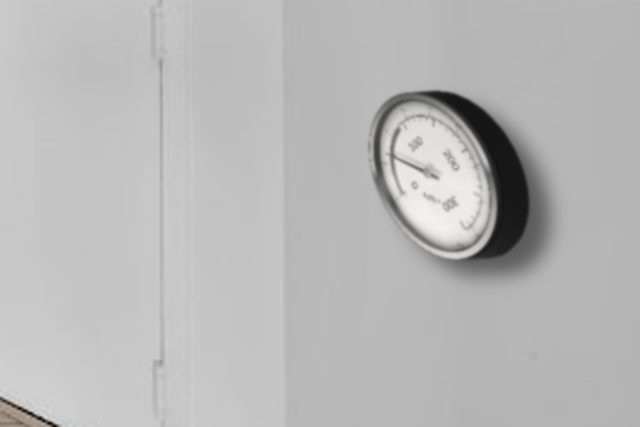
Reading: value=50 unit=psi
